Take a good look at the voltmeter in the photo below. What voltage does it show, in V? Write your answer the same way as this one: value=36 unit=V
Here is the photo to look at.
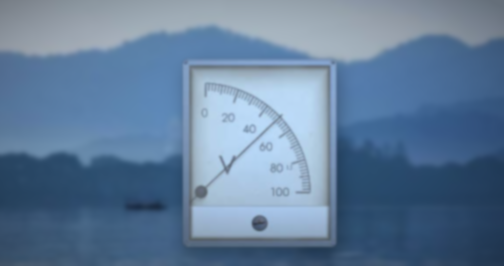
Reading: value=50 unit=V
